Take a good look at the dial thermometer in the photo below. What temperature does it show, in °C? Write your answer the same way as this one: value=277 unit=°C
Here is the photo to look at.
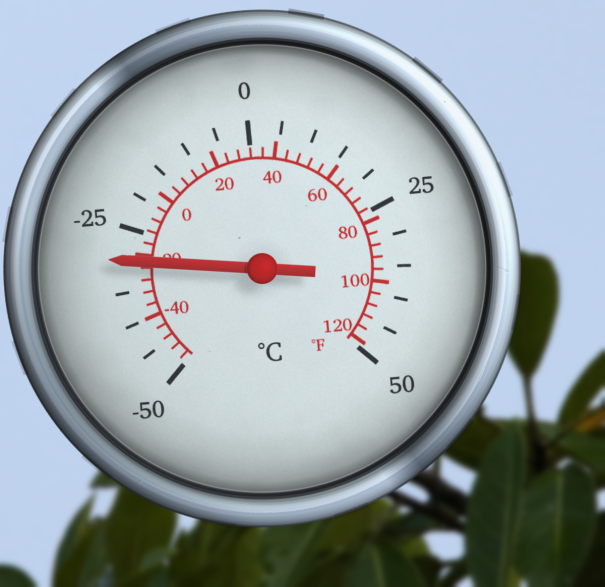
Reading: value=-30 unit=°C
